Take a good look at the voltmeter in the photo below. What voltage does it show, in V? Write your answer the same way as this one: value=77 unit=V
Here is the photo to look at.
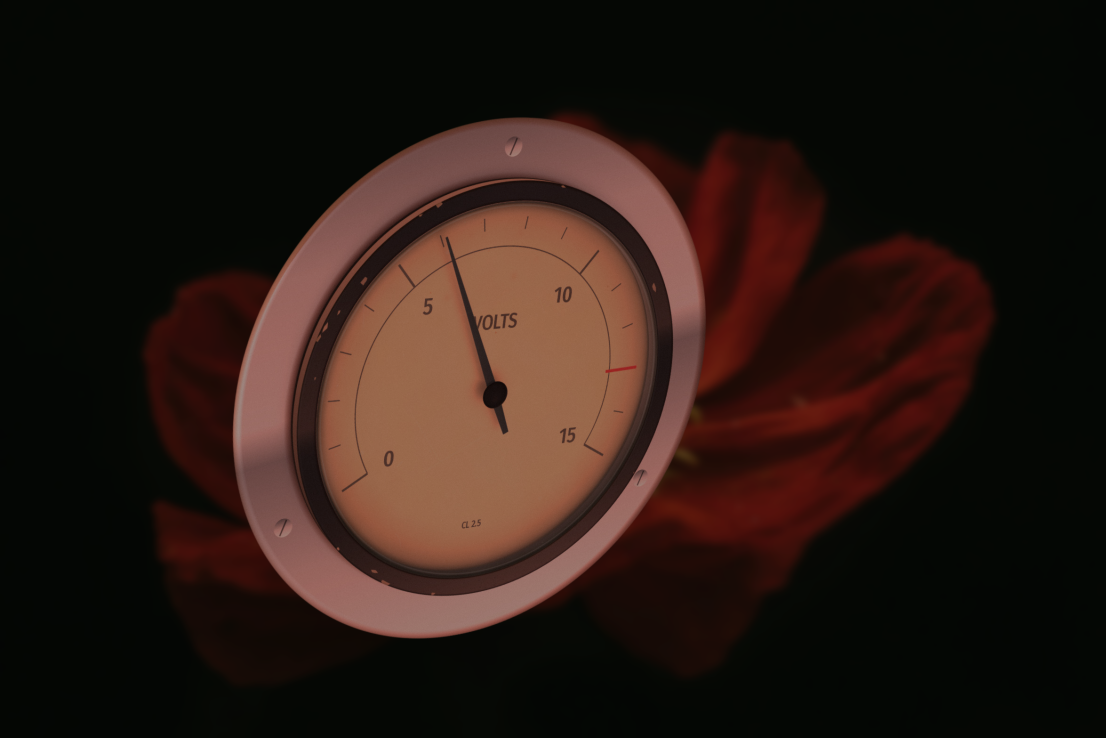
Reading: value=6 unit=V
